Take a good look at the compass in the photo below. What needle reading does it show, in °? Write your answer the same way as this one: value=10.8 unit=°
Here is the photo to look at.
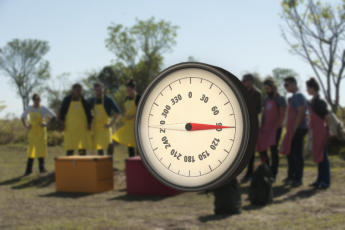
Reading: value=90 unit=°
